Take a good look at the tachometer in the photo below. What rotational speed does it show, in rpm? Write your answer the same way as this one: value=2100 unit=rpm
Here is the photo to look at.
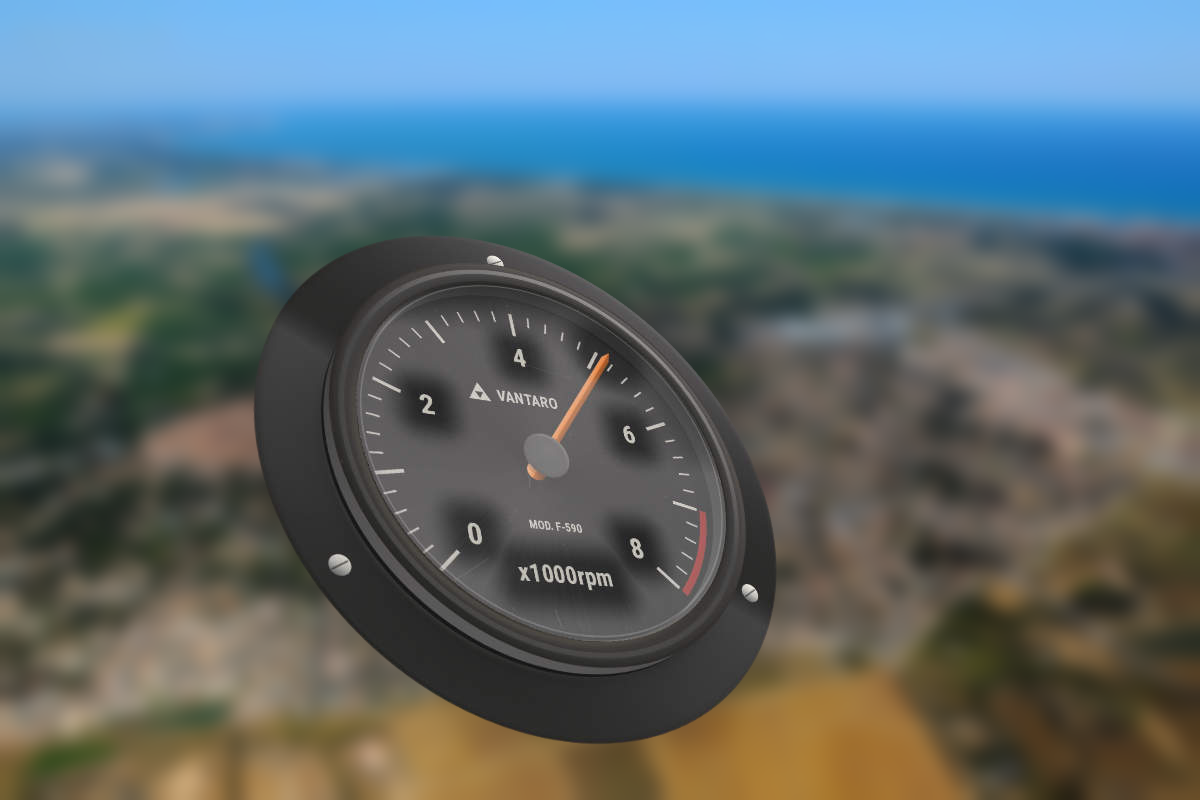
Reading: value=5100 unit=rpm
